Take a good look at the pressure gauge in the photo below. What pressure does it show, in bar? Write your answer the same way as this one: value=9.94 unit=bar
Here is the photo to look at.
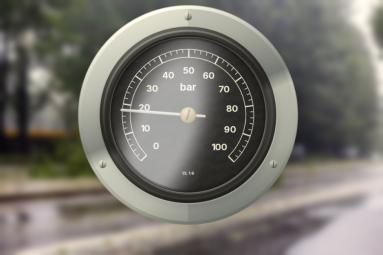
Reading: value=18 unit=bar
